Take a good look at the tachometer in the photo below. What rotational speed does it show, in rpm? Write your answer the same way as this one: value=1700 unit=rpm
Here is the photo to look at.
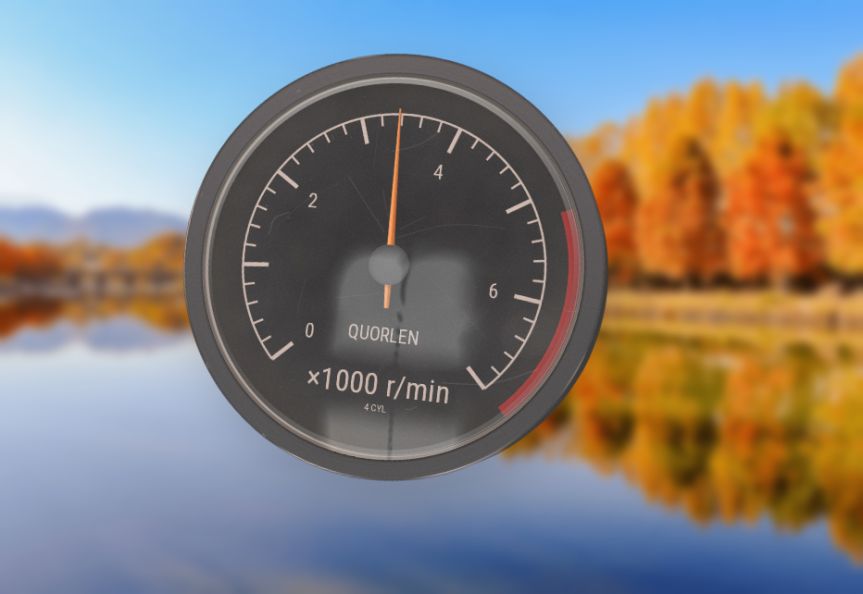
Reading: value=3400 unit=rpm
